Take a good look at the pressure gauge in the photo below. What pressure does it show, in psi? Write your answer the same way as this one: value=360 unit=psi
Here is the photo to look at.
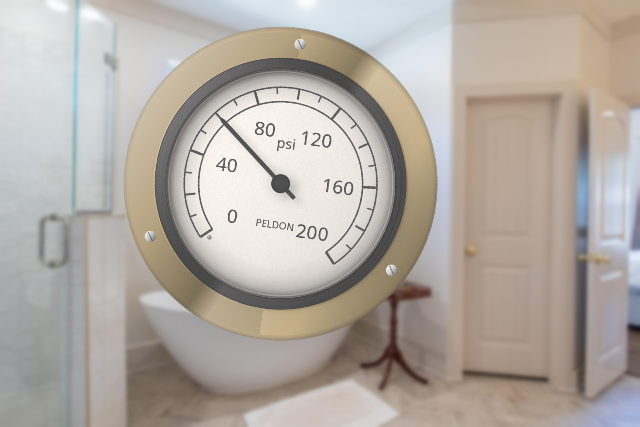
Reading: value=60 unit=psi
